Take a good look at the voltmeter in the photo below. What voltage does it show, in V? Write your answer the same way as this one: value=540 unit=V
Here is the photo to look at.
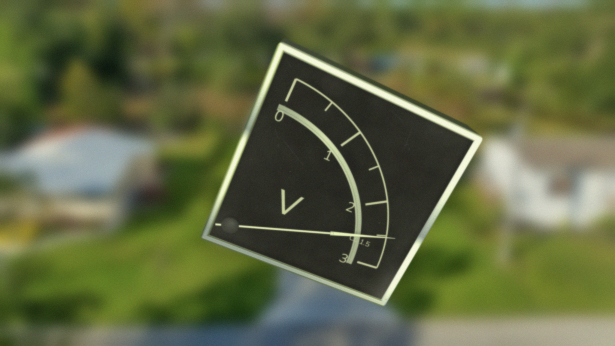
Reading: value=2.5 unit=V
